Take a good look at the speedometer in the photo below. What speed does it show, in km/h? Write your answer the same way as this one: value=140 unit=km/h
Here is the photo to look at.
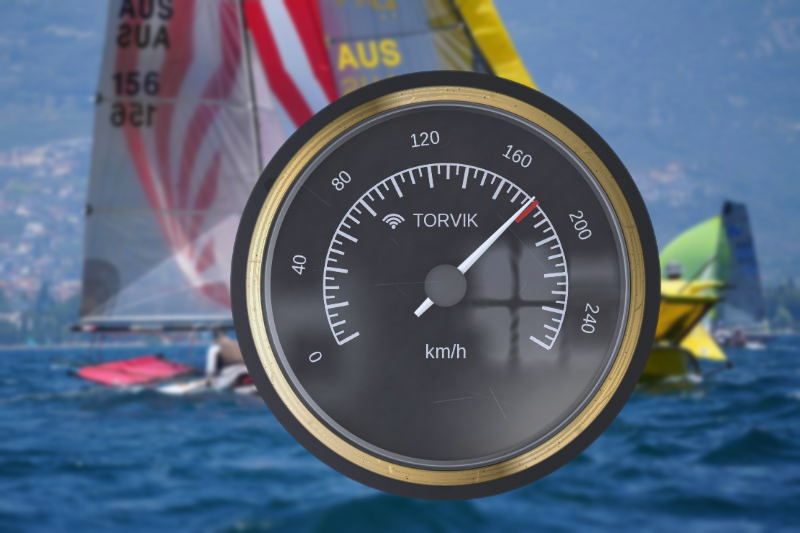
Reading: value=177.5 unit=km/h
